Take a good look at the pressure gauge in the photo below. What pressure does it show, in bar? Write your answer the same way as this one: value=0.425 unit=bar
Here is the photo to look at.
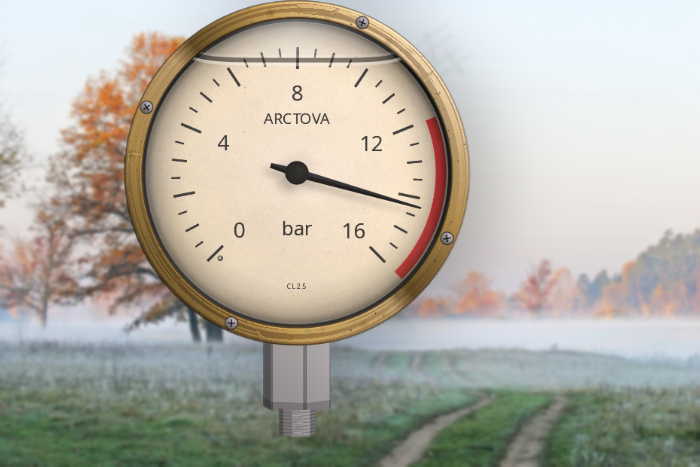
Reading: value=14.25 unit=bar
